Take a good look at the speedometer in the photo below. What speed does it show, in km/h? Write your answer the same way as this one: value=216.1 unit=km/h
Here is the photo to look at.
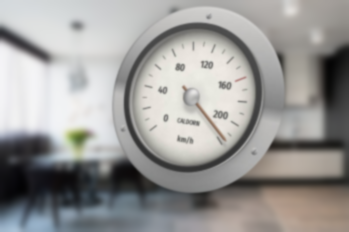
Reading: value=215 unit=km/h
